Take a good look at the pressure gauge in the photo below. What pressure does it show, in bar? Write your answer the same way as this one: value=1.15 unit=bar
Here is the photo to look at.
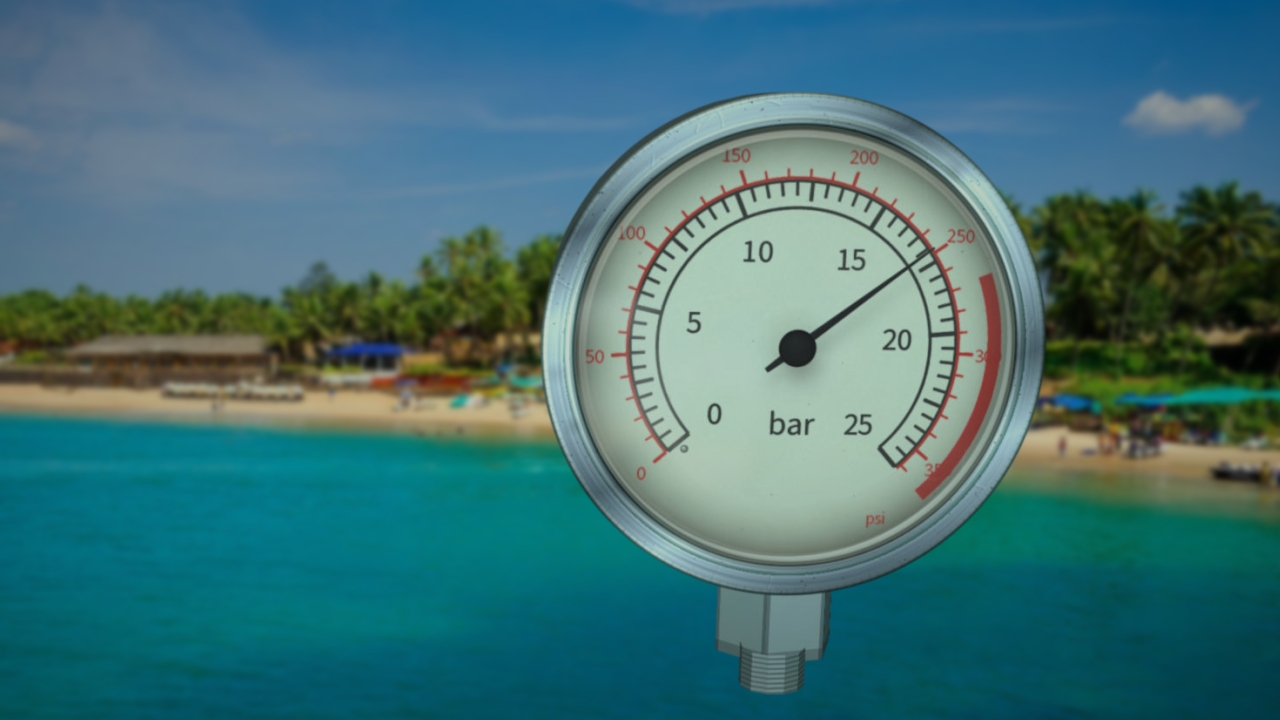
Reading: value=17 unit=bar
